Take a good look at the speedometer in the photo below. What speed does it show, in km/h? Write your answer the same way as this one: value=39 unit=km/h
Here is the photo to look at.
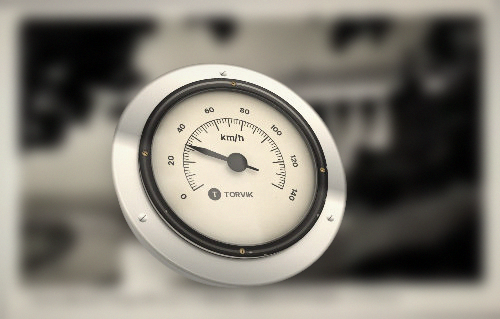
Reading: value=30 unit=km/h
